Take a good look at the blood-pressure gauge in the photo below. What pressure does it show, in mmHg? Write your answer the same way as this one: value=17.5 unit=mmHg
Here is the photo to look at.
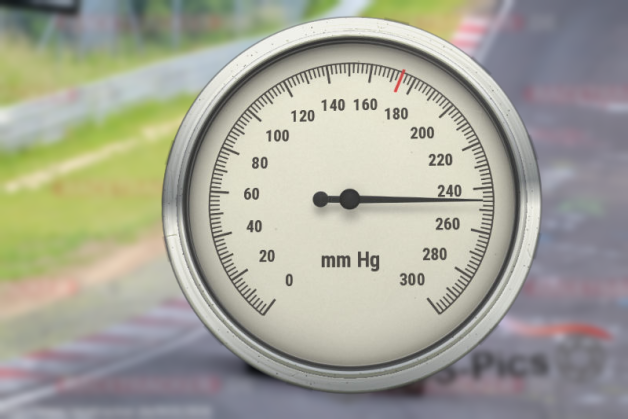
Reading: value=246 unit=mmHg
